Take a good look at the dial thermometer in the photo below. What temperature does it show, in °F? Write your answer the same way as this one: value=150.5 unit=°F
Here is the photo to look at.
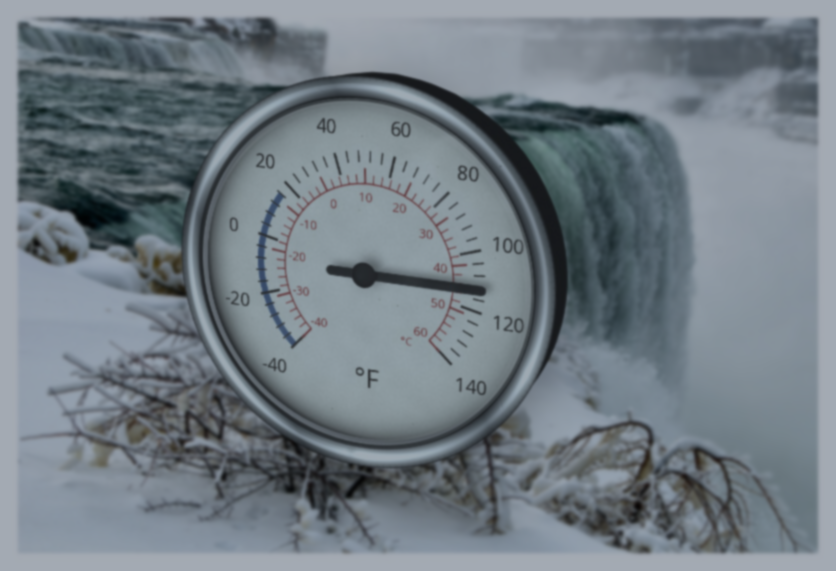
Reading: value=112 unit=°F
